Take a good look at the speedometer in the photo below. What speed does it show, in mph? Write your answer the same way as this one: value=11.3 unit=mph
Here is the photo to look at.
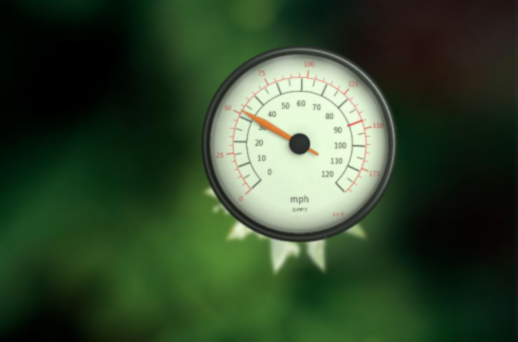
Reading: value=32.5 unit=mph
